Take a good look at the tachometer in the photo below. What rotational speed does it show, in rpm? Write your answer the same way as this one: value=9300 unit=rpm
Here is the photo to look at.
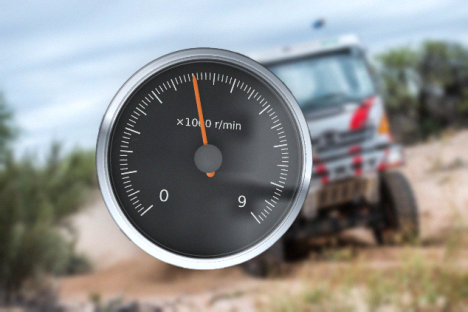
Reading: value=4000 unit=rpm
